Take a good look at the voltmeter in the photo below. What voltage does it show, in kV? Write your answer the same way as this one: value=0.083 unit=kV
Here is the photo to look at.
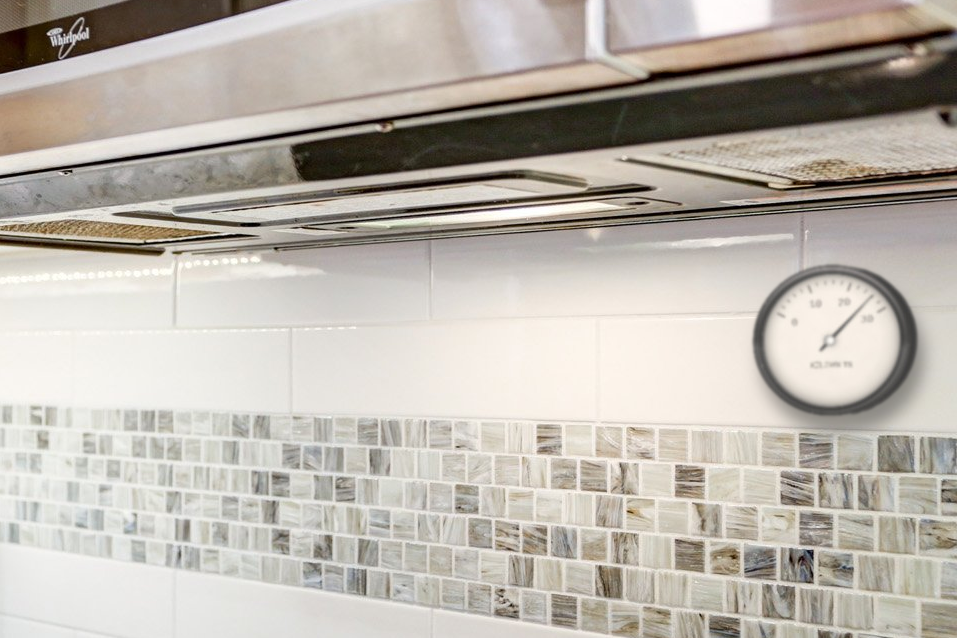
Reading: value=26 unit=kV
